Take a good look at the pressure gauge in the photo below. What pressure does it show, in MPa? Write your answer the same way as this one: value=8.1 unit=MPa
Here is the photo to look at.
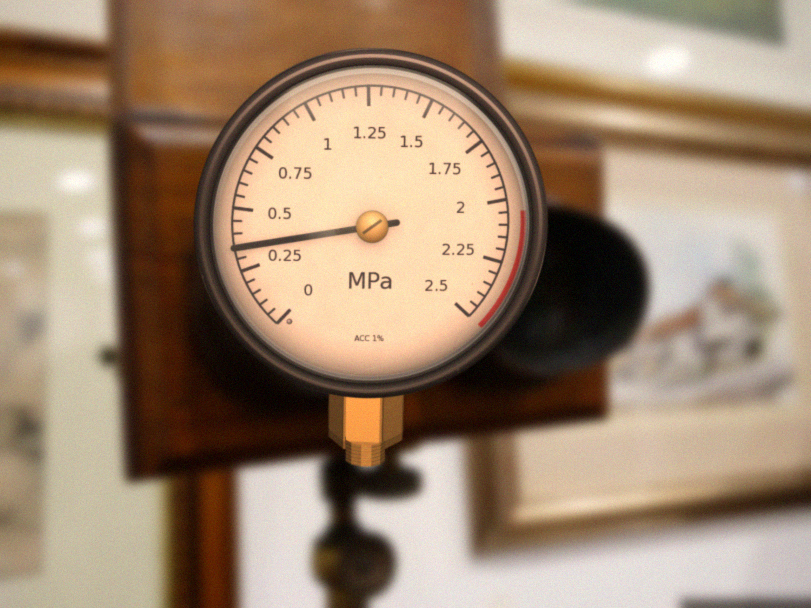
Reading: value=0.35 unit=MPa
